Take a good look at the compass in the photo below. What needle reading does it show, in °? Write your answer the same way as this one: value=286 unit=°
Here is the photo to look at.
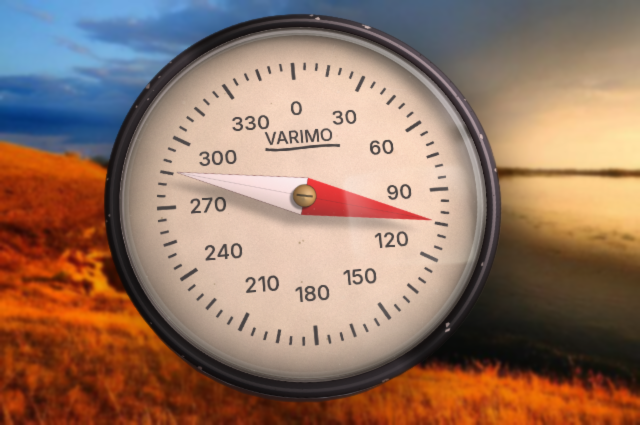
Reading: value=105 unit=°
